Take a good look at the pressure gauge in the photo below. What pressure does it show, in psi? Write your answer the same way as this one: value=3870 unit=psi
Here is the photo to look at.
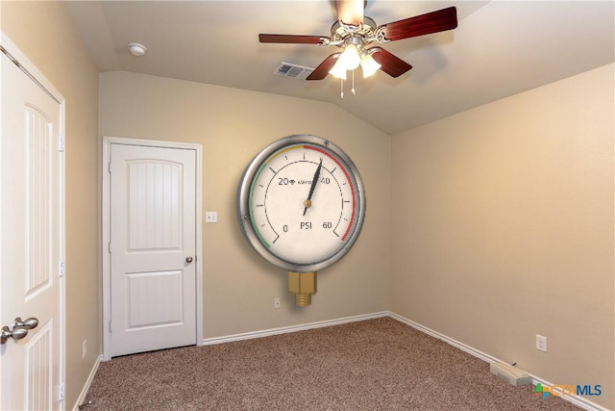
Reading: value=35 unit=psi
